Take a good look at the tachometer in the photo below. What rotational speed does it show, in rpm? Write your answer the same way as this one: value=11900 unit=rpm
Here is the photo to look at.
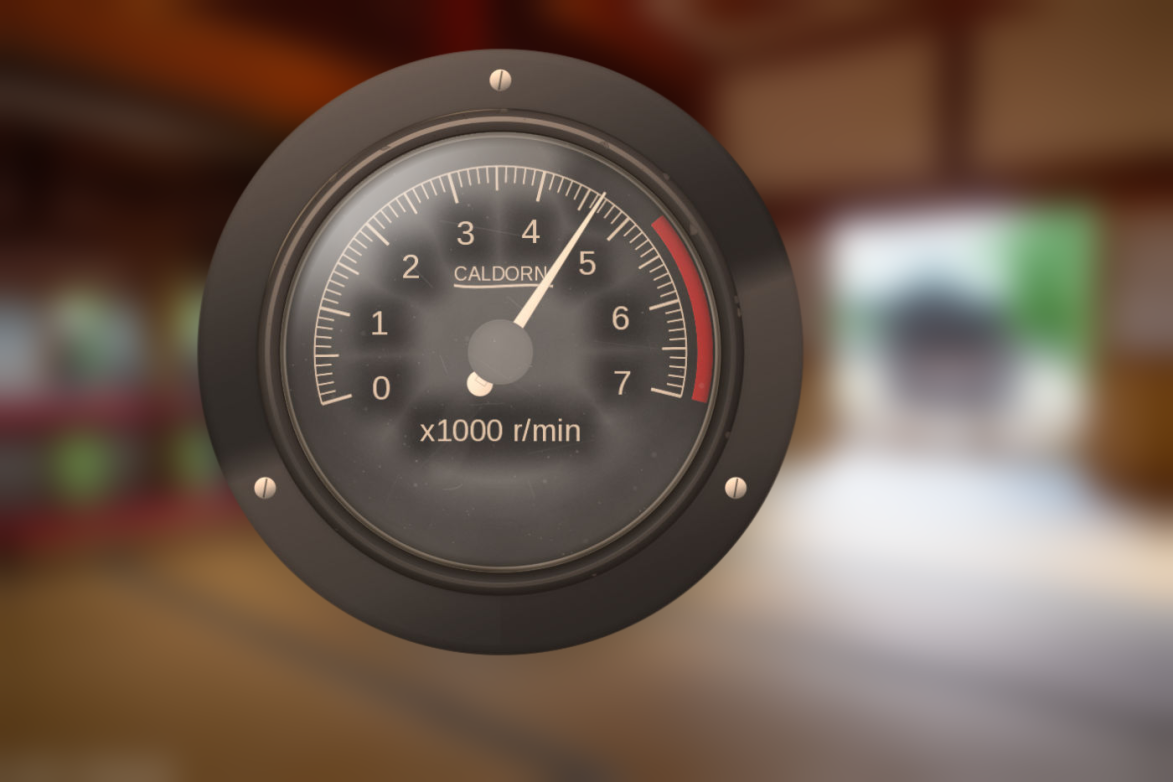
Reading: value=4650 unit=rpm
